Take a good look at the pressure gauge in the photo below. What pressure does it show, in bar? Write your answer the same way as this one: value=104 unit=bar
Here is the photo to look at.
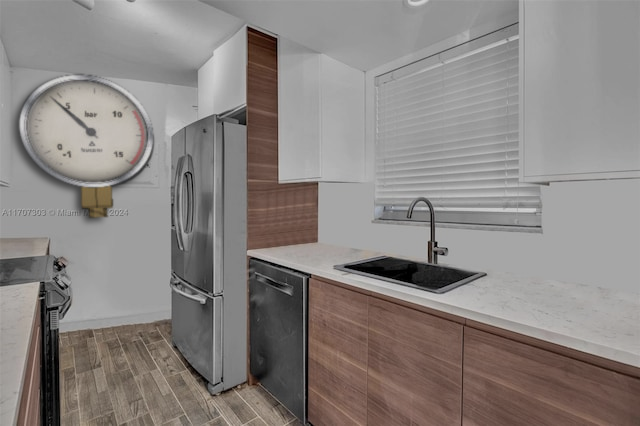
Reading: value=4.5 unit=bar
